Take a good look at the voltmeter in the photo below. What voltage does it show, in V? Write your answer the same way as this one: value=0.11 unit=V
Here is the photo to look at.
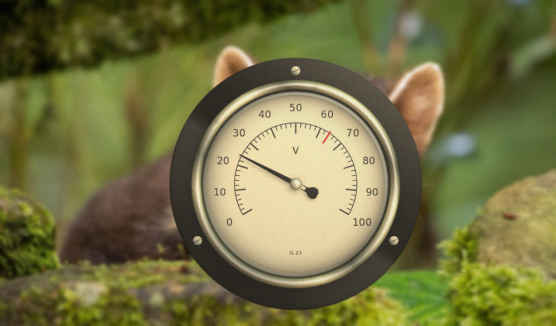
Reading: value=24 unit=V
